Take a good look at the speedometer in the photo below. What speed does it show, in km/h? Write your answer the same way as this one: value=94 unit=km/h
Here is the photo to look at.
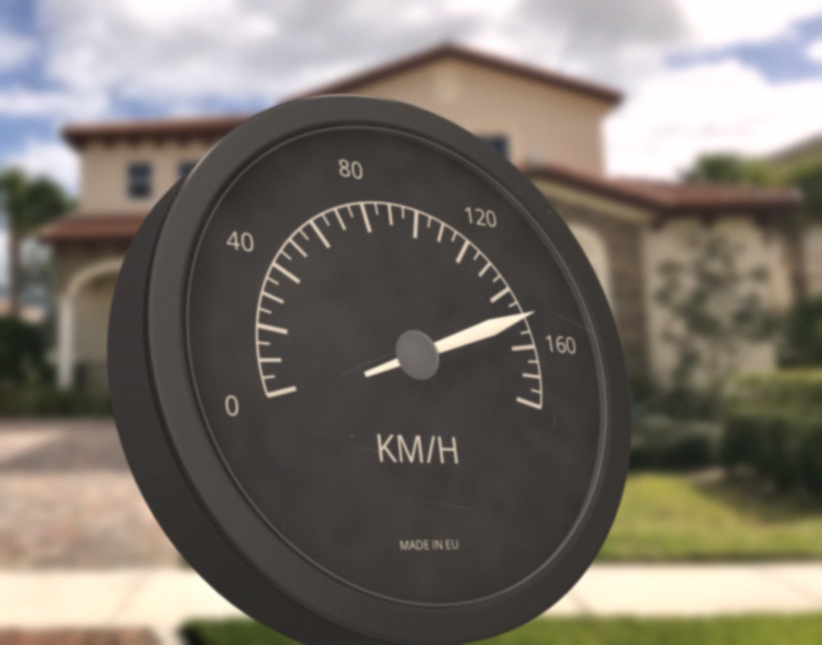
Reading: value=150 unit=km/h
